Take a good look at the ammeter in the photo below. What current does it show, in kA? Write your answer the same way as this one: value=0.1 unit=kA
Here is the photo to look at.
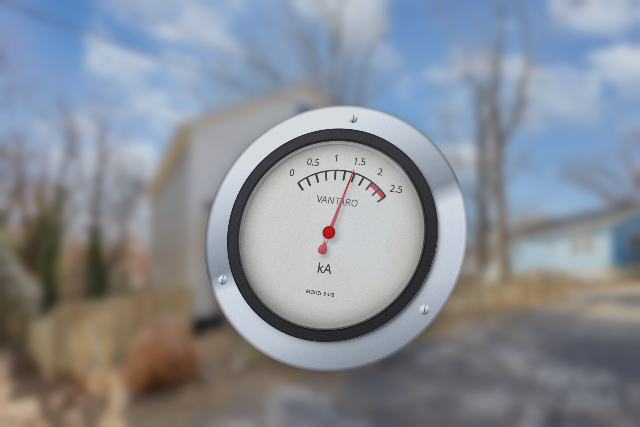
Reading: value=1.5 unit=kA
